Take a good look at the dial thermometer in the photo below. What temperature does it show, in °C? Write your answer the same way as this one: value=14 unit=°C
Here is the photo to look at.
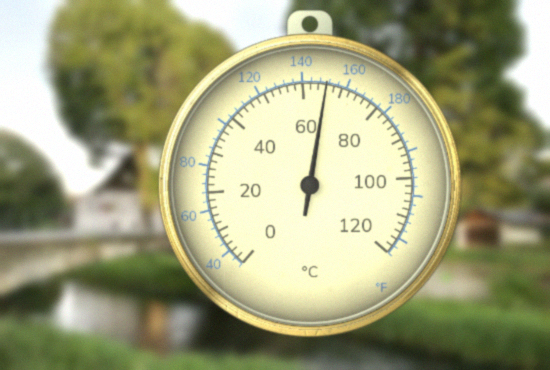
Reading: value=66 unit=°C
